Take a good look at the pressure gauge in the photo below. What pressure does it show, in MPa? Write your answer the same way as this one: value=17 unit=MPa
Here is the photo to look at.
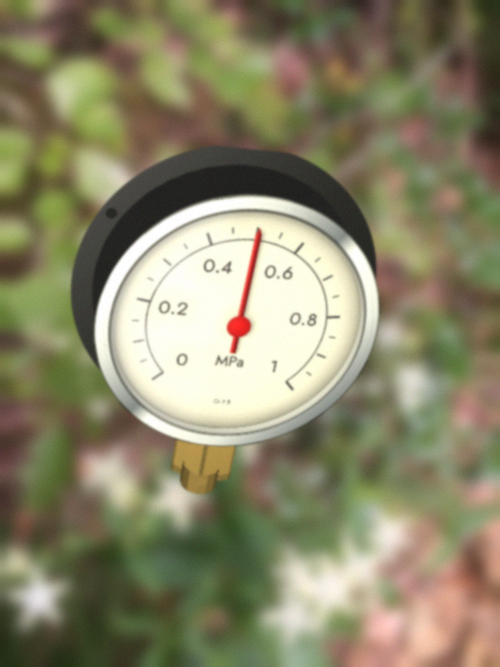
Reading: value=0.5 unit=MPa
